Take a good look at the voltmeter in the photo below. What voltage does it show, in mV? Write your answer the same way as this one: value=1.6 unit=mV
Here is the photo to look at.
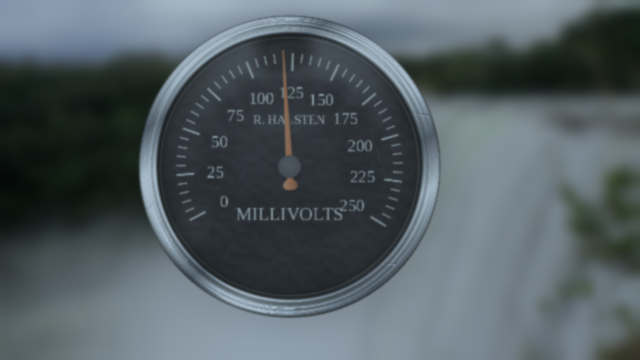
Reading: value=120 unit=mV
